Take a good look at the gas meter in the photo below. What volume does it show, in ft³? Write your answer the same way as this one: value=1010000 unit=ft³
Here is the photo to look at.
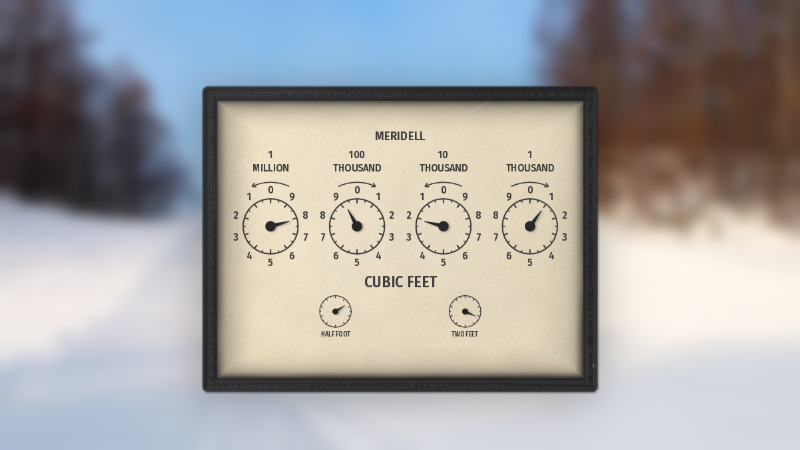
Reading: value=792100 unit=ft³
